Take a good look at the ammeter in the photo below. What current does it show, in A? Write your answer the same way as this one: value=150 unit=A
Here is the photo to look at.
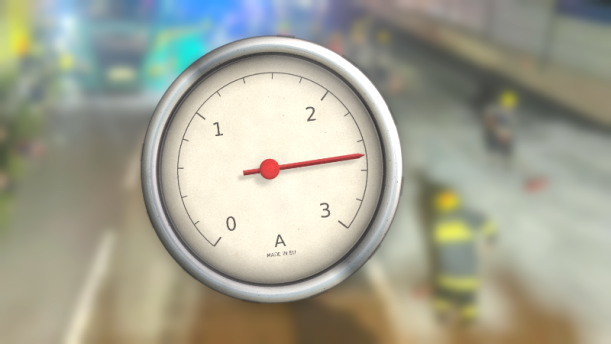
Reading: value=2.5 unit=A
